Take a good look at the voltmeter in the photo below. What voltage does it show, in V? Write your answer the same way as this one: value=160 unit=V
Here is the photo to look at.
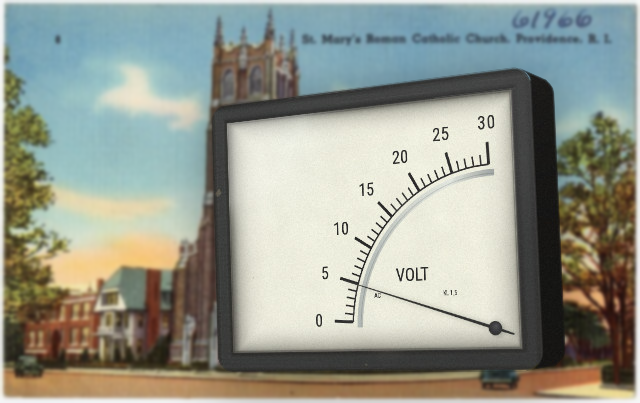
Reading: value=5 unit=V
